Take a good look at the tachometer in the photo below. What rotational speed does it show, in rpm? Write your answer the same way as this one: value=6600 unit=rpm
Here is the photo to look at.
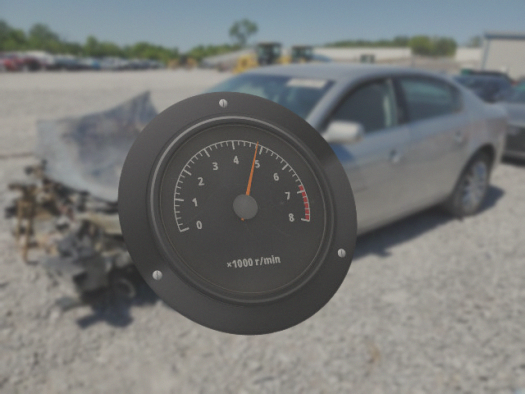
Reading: value=4800 unit=rpm
